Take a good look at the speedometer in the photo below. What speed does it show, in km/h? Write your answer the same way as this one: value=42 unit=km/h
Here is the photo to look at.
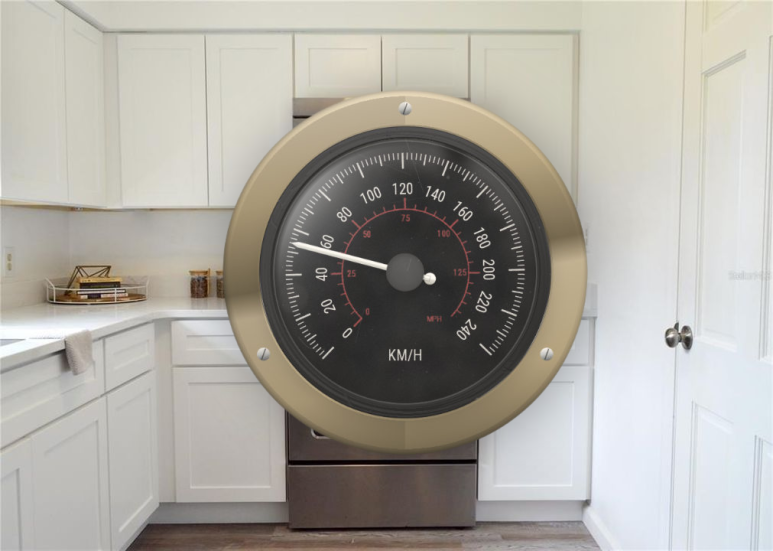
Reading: value=54 unit=km/h
